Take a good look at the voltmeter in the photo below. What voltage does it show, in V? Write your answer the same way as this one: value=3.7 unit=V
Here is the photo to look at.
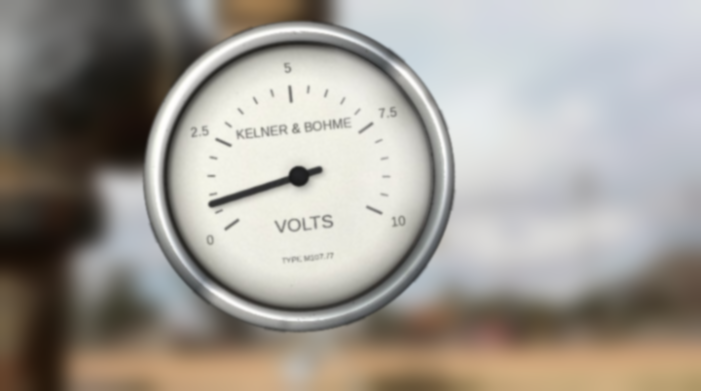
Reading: value=0.75 unit=V
